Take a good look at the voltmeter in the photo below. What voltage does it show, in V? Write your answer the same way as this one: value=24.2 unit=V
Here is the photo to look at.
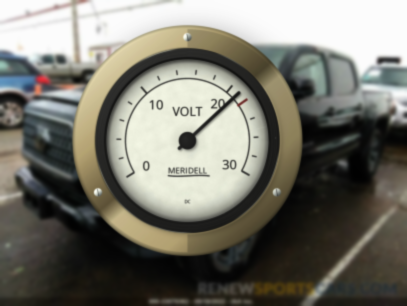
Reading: value=21 unit=V
